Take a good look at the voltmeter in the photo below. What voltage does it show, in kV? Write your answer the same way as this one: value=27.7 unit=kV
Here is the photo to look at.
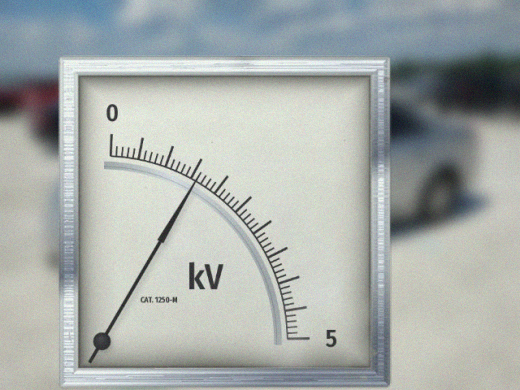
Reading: value=1.6 unit=kV
